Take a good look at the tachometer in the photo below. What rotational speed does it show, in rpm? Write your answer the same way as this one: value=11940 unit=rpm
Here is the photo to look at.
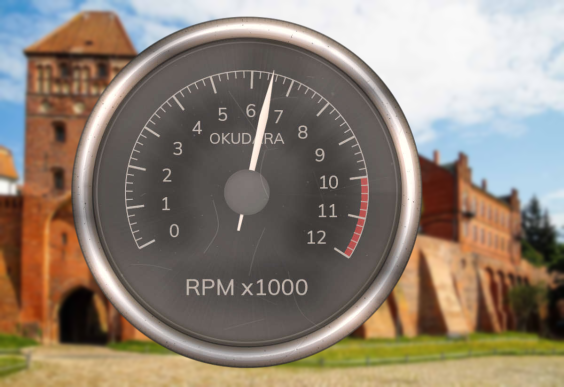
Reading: value=6500 unit=rpm
